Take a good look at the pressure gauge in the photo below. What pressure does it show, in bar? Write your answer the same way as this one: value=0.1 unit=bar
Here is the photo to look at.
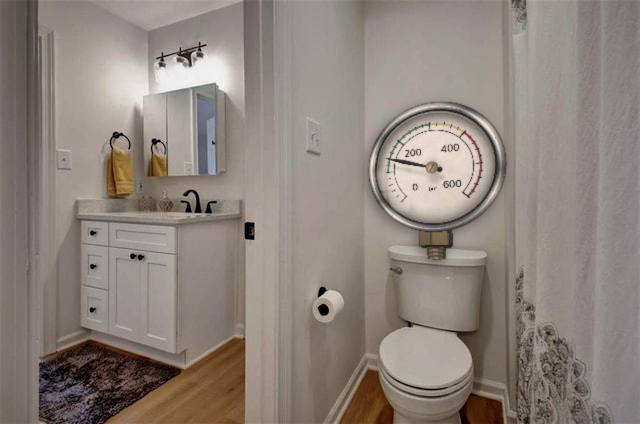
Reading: value=140 unit=bar
